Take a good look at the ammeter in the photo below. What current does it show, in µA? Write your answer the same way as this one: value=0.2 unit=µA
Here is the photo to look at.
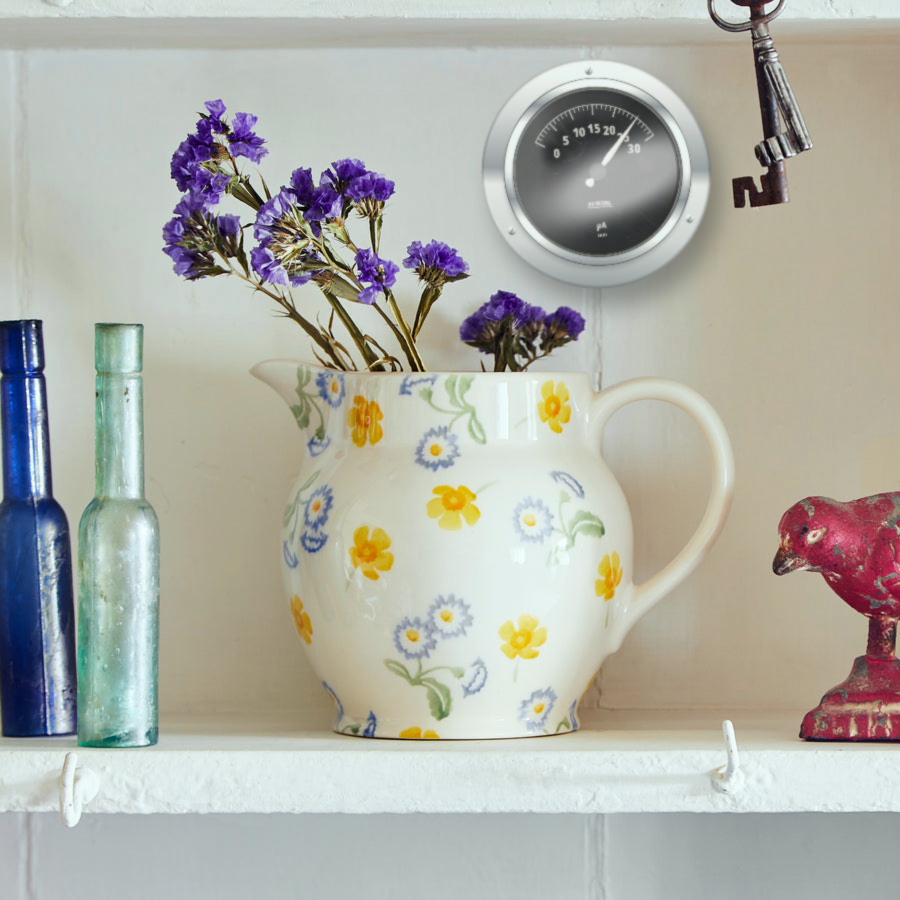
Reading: value=25 unit=µA
